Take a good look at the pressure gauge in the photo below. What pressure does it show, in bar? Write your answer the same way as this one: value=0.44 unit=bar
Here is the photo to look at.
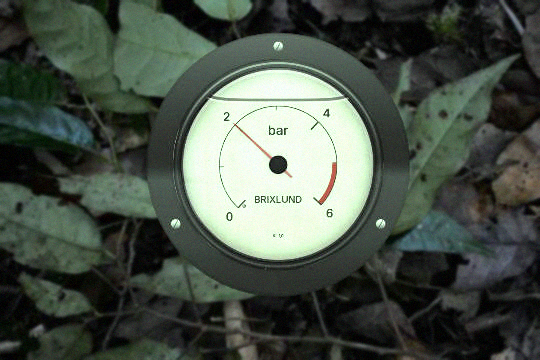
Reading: value=2 unit=bar
